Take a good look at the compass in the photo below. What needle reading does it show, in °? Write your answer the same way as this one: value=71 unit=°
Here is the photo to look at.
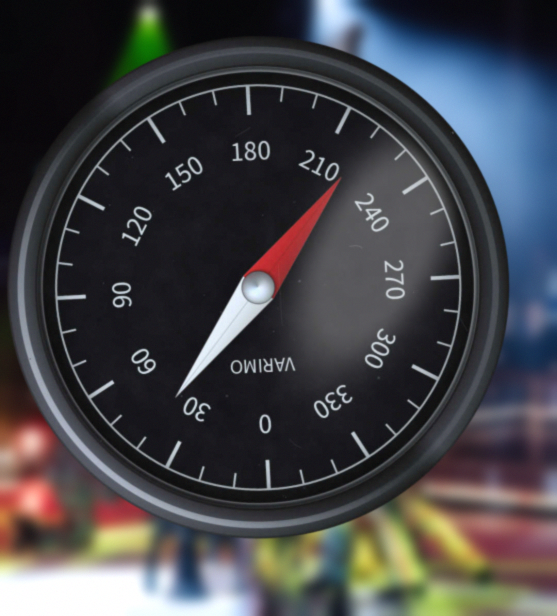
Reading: value=220 unit=°
